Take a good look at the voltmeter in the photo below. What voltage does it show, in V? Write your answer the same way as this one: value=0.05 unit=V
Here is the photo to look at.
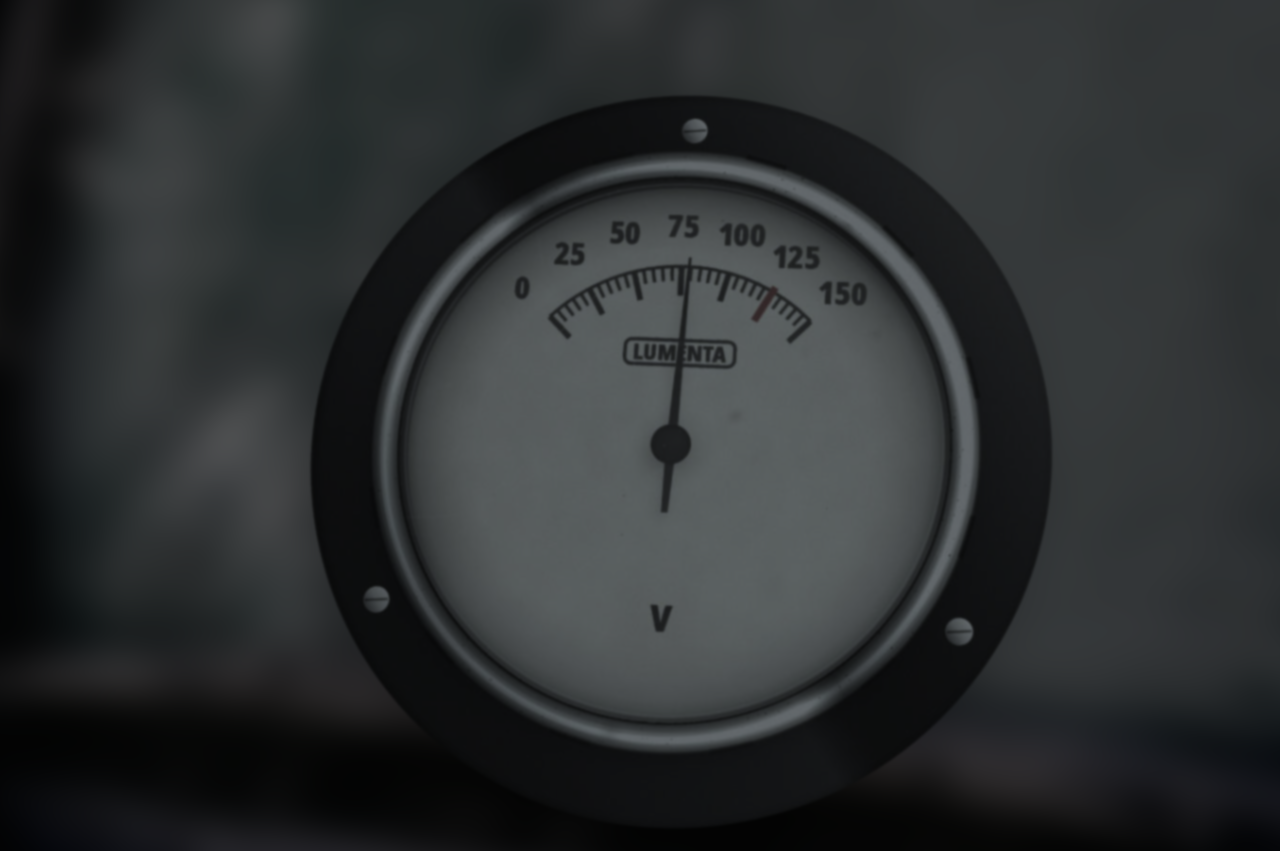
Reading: value=80 unit=V
